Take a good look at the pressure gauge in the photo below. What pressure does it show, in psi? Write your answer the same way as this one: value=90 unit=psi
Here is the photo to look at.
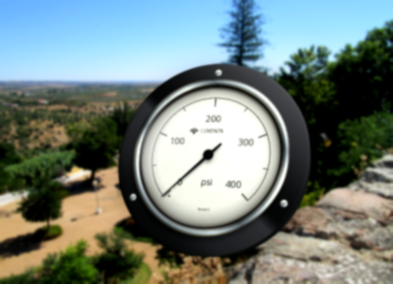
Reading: value=0 unit=psi
